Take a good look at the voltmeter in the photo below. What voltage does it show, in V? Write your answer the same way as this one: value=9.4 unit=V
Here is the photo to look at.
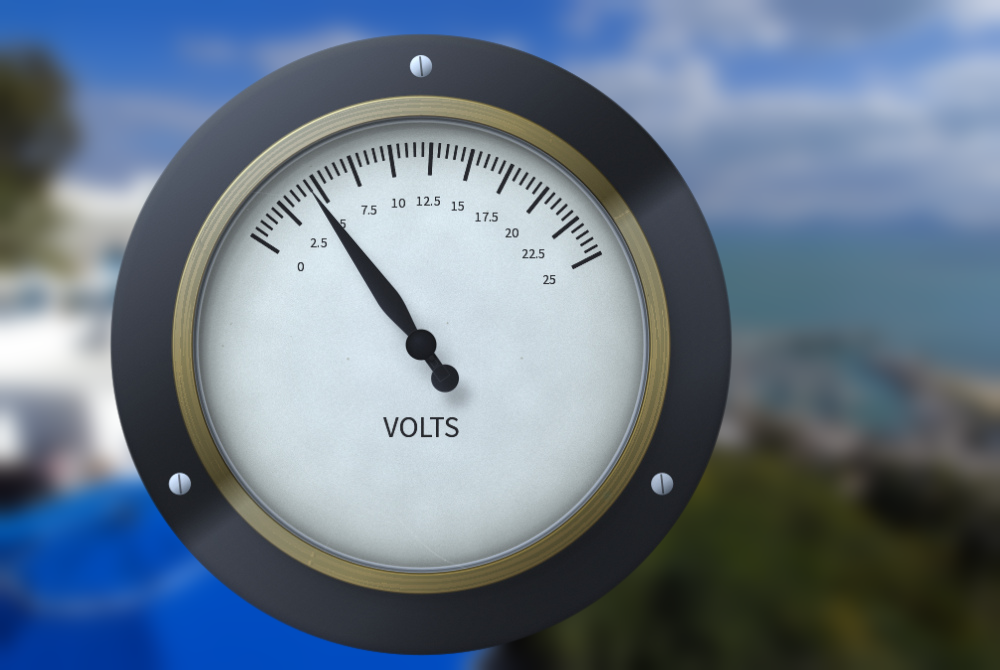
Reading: value=4.5 unit=V
